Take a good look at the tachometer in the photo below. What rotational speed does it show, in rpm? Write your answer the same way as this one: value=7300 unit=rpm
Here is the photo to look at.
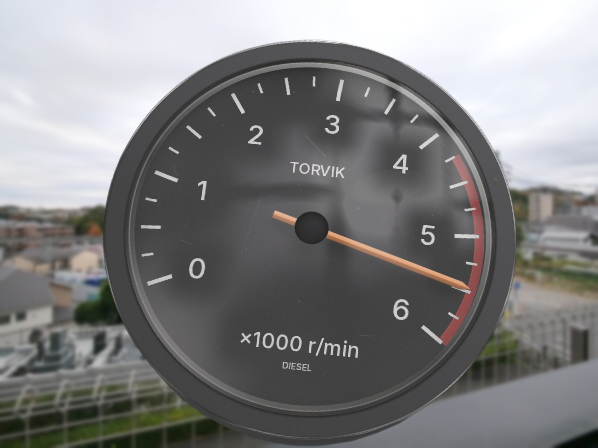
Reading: value=5500 unit=rpm
